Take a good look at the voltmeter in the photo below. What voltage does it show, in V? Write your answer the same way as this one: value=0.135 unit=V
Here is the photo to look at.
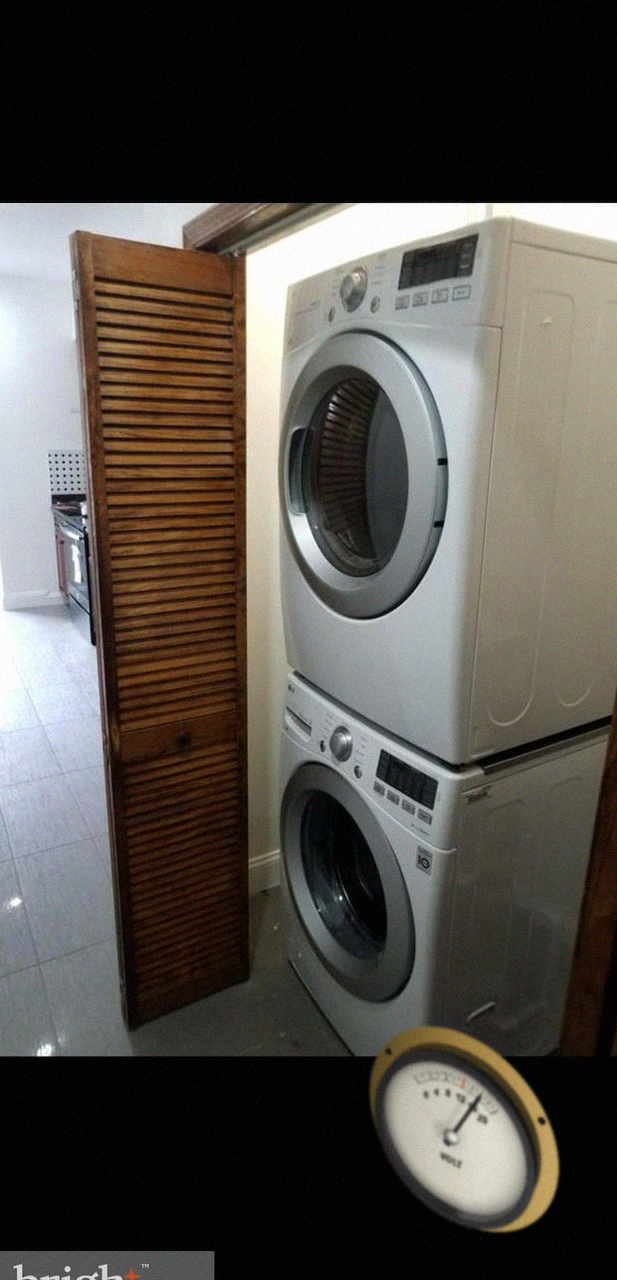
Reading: value=16 unit=V
